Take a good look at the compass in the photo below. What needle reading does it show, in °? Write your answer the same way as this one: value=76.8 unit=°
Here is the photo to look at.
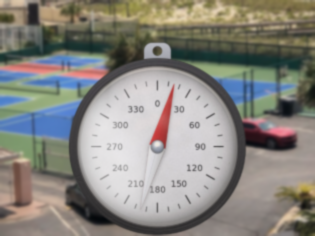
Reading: value=15 unit=°
